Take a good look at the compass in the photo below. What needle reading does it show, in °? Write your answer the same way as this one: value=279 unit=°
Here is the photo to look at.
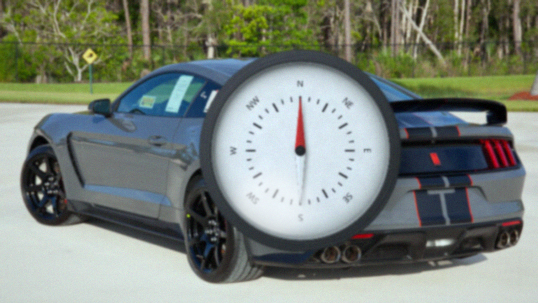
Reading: value=0 unit=°
